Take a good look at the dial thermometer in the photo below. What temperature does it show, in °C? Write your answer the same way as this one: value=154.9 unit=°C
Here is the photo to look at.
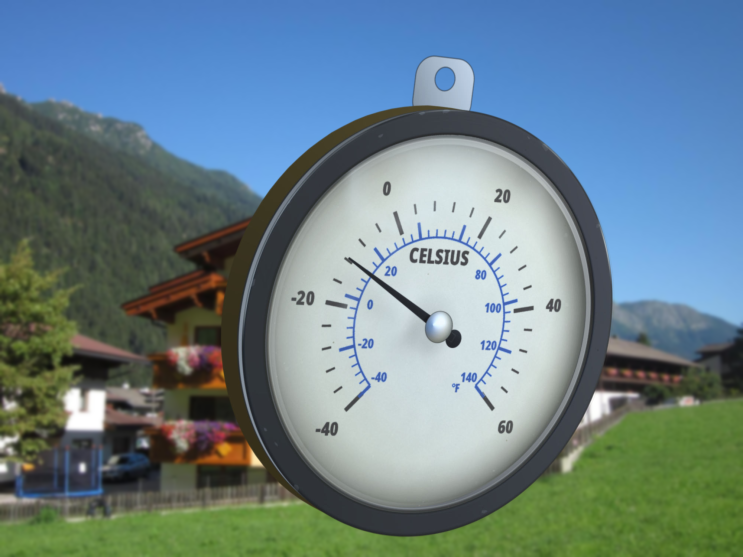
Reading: value=-12 unit=°C
